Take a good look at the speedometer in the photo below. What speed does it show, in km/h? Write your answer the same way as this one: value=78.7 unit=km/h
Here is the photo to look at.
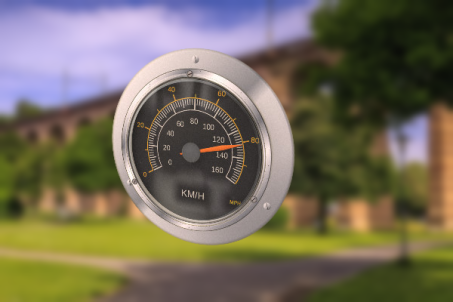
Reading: value=130 unit=km/h
